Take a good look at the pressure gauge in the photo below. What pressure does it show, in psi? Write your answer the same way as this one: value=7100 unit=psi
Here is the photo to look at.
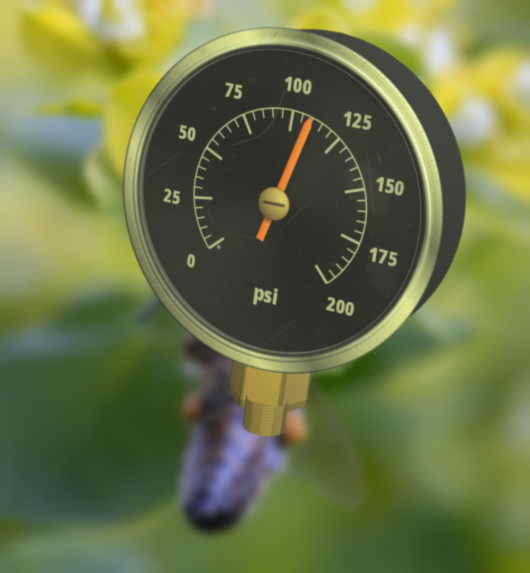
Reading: value=110 unit=psi
